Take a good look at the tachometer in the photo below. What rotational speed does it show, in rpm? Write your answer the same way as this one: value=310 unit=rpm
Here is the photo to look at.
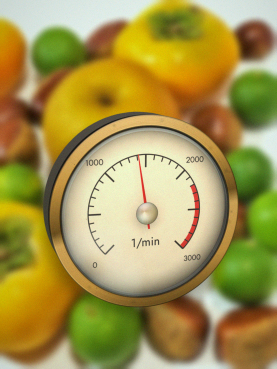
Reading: value=1400 unit=rpm
